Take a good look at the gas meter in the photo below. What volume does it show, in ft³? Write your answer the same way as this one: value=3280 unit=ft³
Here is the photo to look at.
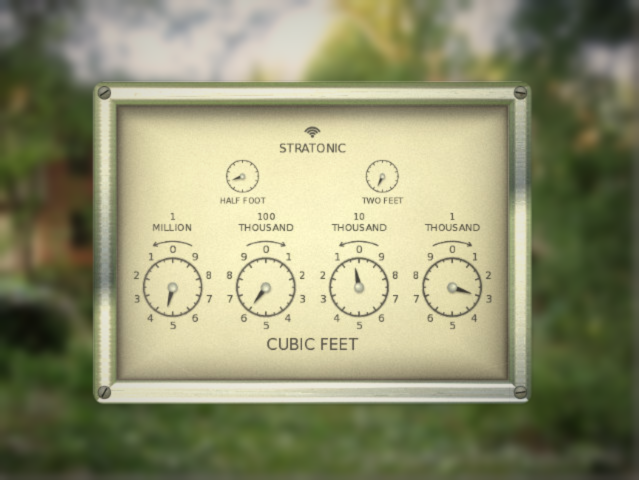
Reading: value=460300 unit=ft³
